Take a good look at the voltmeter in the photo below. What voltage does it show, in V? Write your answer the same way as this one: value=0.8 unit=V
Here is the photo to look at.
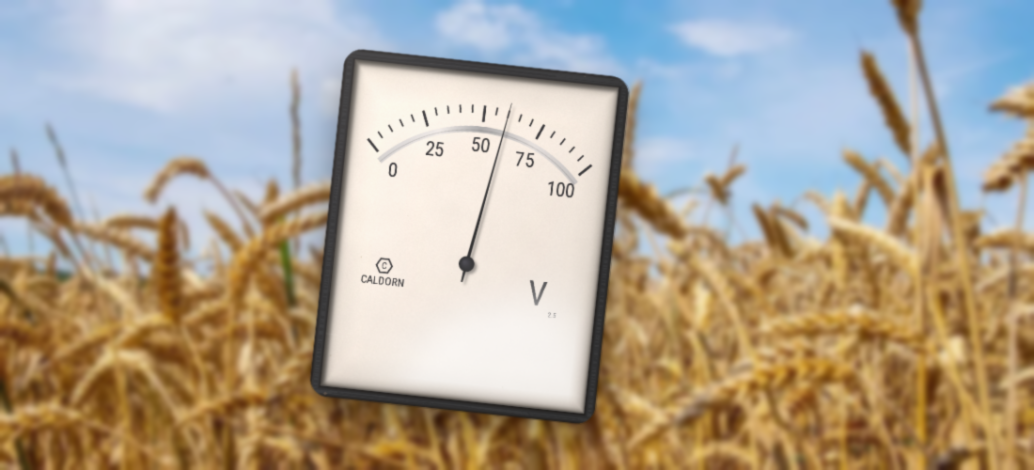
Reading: value=60 unit=V
